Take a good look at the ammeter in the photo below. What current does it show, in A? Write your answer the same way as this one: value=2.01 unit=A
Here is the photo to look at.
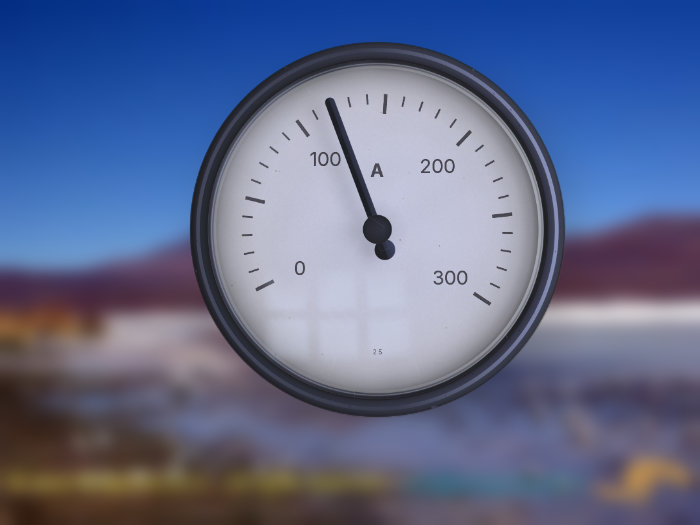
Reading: value=120 unit=A
